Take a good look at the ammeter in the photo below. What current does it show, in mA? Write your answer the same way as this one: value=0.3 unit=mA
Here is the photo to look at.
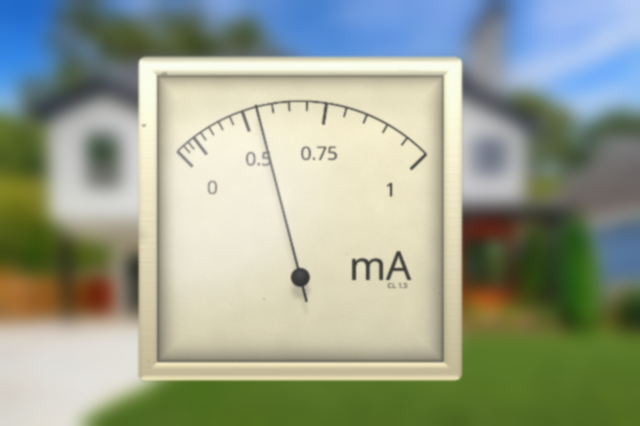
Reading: value=0.55 unit=mA
